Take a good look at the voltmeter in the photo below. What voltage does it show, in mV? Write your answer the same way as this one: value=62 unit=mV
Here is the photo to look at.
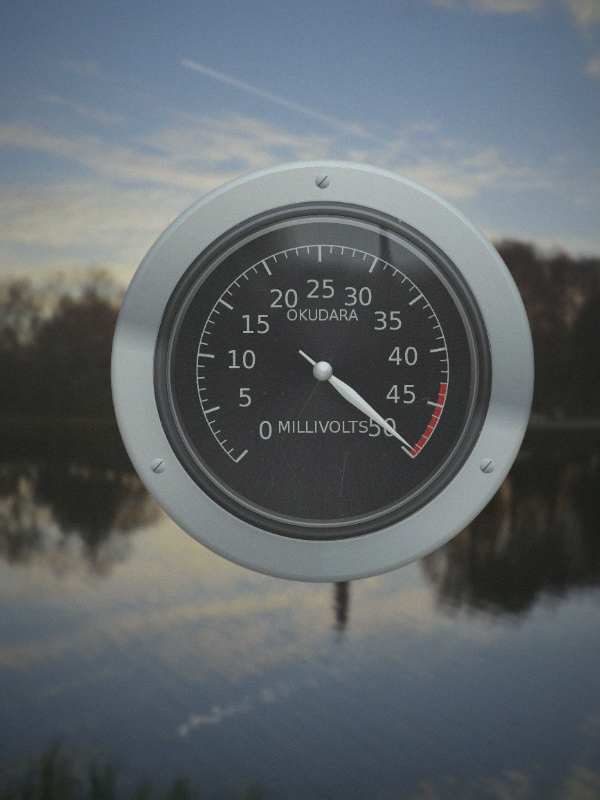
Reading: value=49.5 unit=mV
